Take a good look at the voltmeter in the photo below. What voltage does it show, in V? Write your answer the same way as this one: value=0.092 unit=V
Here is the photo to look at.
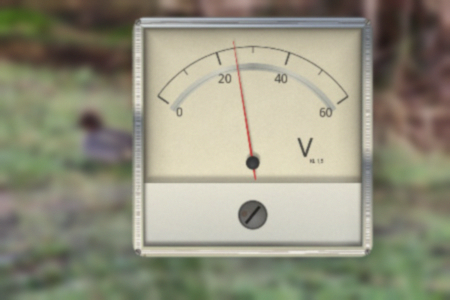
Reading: value=25 unit=V
